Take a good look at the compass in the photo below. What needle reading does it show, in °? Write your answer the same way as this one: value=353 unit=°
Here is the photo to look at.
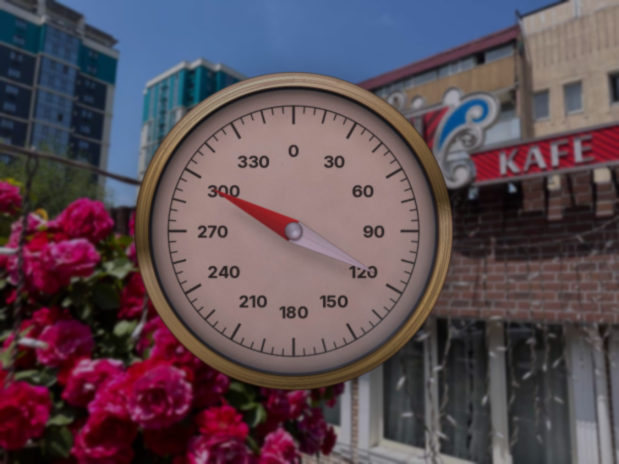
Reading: value=297.5 unit=°
